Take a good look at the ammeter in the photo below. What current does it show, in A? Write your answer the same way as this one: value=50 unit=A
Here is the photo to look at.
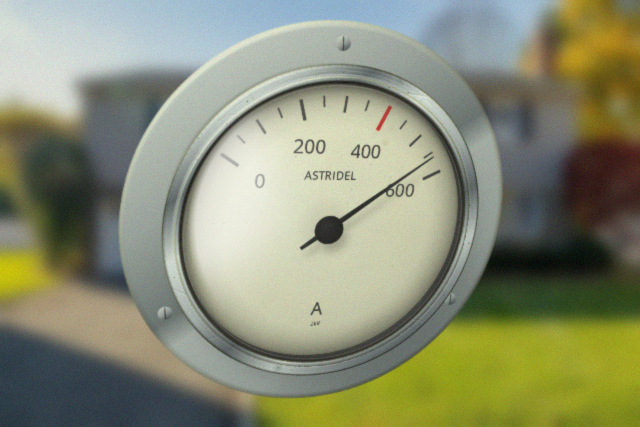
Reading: value=550 unit=A
